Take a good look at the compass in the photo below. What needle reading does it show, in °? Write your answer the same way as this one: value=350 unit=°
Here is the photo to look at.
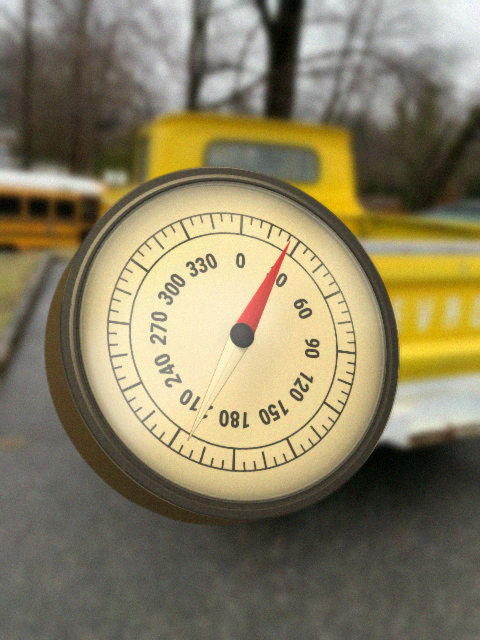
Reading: value=25 unit=°
